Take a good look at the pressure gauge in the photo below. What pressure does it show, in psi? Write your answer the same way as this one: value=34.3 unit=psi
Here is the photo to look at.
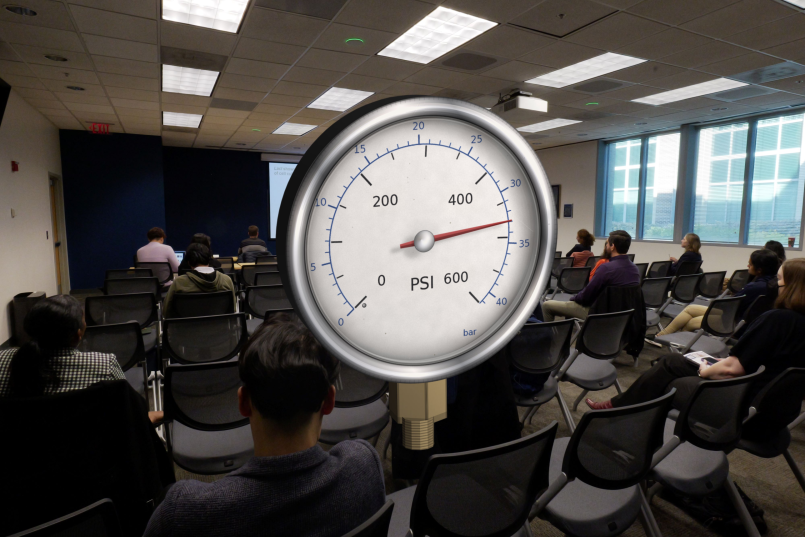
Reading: value=475 unit=psi
